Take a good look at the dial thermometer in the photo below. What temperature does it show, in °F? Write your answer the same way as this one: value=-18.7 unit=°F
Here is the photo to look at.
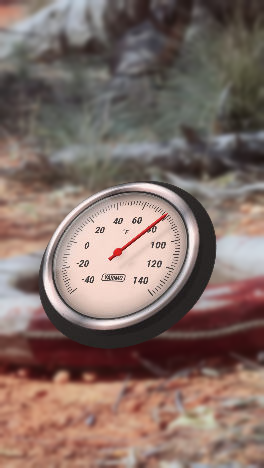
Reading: value=80 unit=°F
